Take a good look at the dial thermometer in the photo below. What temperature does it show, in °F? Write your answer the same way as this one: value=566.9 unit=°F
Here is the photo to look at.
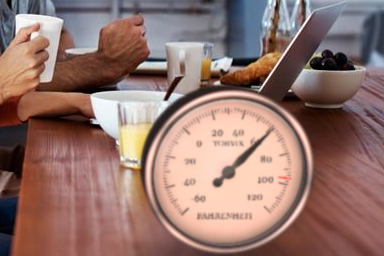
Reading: value=60 unit=°F
